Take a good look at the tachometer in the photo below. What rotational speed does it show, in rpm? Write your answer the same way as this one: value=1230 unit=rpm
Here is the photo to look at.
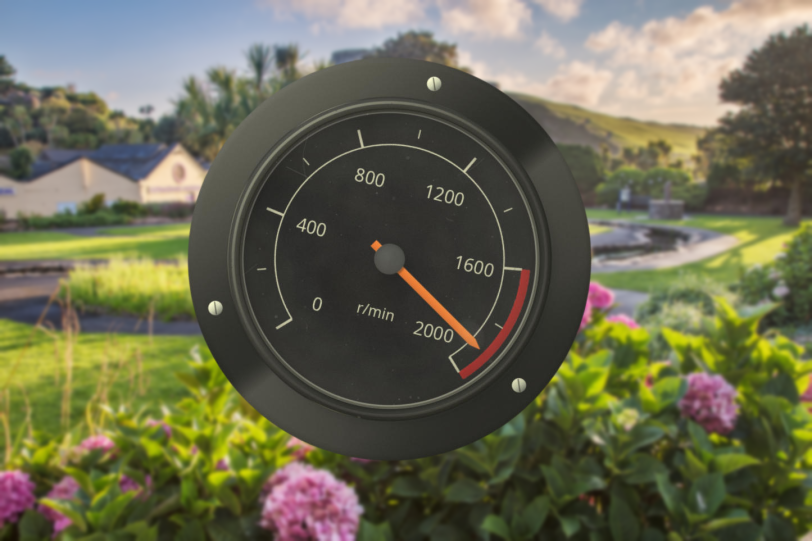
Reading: value=1900 unit=rpm
